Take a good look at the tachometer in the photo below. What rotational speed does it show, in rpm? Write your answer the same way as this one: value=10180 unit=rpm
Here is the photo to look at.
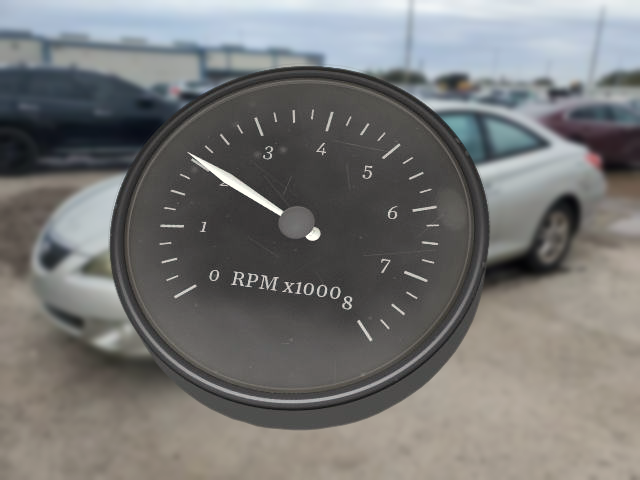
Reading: value=2000 unit=rpm
